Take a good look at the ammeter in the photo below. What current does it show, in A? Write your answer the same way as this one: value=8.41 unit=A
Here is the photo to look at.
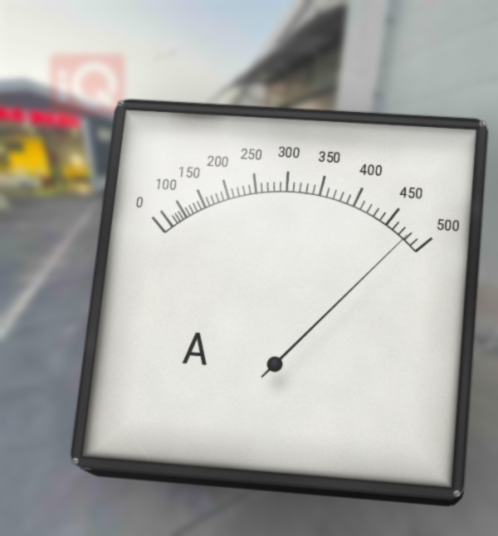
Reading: value=480 unit=A
